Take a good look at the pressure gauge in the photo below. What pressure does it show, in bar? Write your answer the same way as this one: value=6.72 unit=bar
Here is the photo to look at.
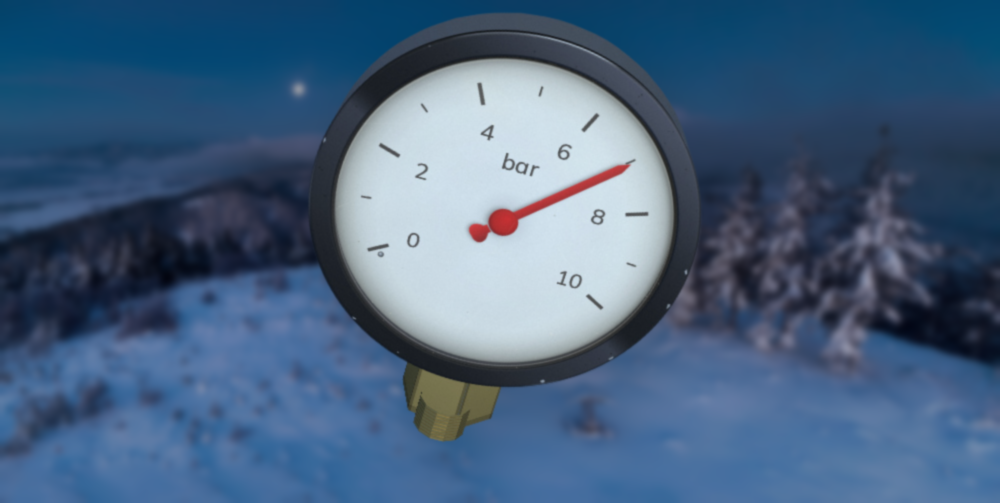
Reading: value=7 unit=bar
